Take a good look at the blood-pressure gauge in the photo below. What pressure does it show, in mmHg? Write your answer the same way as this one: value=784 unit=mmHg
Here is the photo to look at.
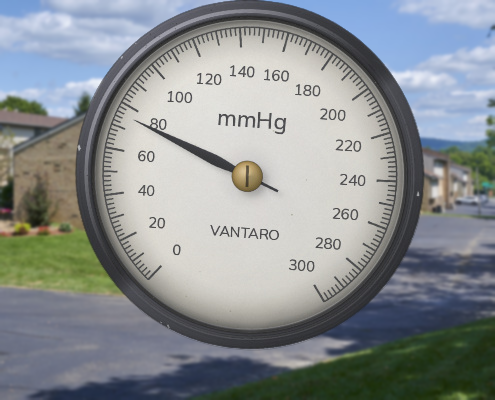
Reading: value=76 unit=mmHg
